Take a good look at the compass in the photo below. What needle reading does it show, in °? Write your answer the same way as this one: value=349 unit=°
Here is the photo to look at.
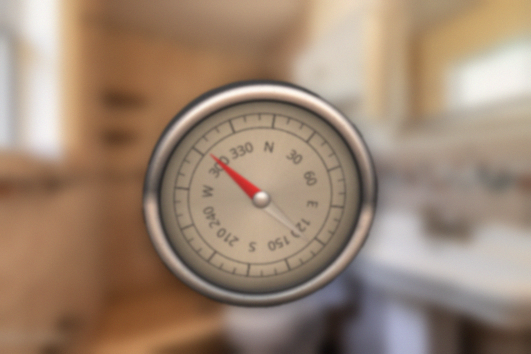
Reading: value=305 unit=°
